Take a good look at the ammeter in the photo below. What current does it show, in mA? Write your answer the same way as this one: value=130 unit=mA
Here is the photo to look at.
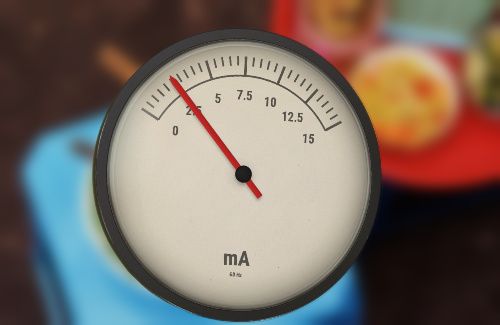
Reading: value=2.5 unit=mA
